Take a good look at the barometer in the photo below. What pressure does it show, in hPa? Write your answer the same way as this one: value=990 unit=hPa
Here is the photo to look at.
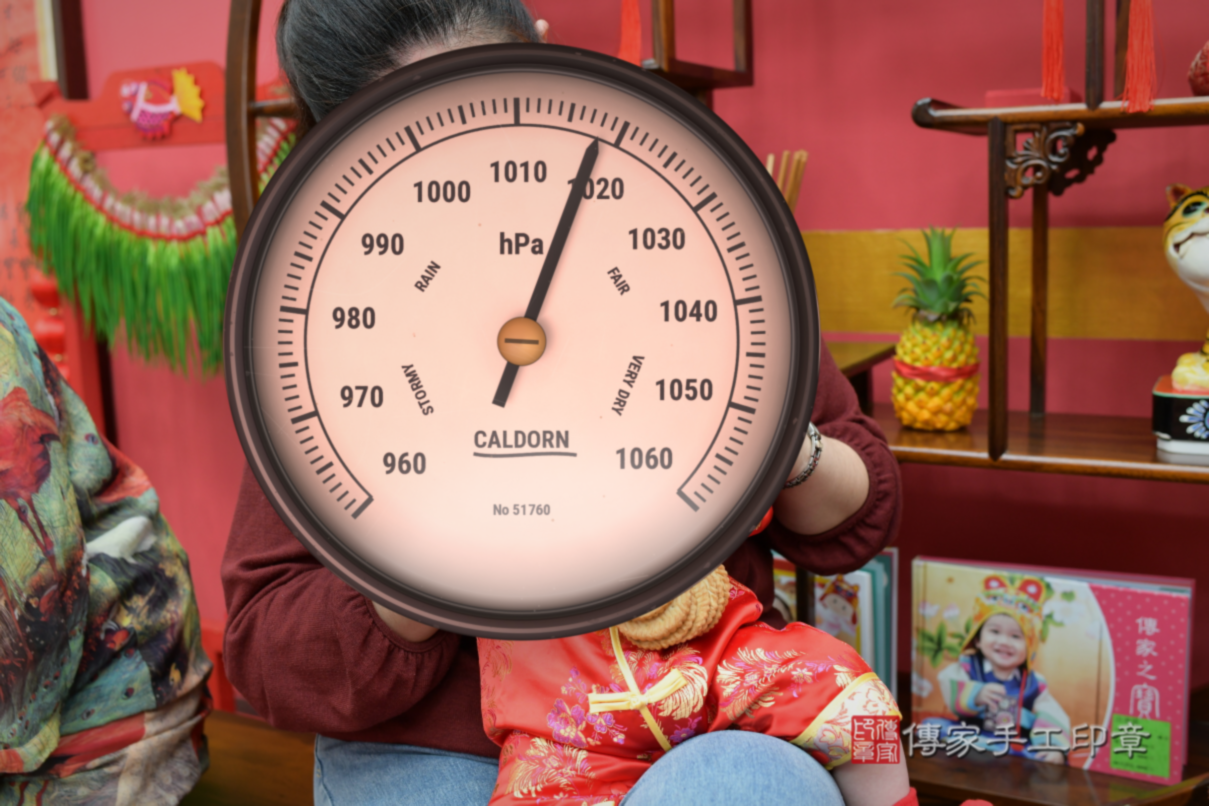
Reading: value=1018 unit=hPa
